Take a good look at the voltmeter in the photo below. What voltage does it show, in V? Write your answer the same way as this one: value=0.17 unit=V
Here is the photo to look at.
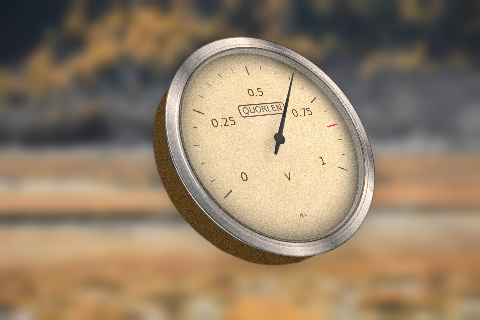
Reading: value=0.65 unit=V
